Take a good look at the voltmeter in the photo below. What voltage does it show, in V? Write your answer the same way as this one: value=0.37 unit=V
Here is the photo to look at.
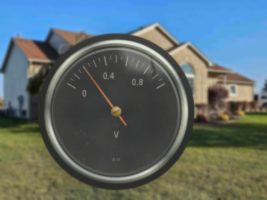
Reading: value=0.2 unit=V
